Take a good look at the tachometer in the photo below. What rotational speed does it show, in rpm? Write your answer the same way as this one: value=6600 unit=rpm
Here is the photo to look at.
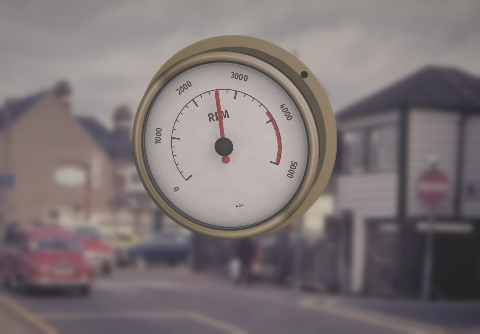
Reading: value=2600 unit=rpm
